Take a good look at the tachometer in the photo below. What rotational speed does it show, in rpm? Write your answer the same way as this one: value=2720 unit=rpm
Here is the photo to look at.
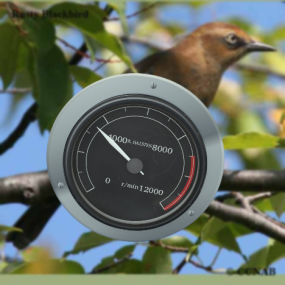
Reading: value=3500 unit=rpm
